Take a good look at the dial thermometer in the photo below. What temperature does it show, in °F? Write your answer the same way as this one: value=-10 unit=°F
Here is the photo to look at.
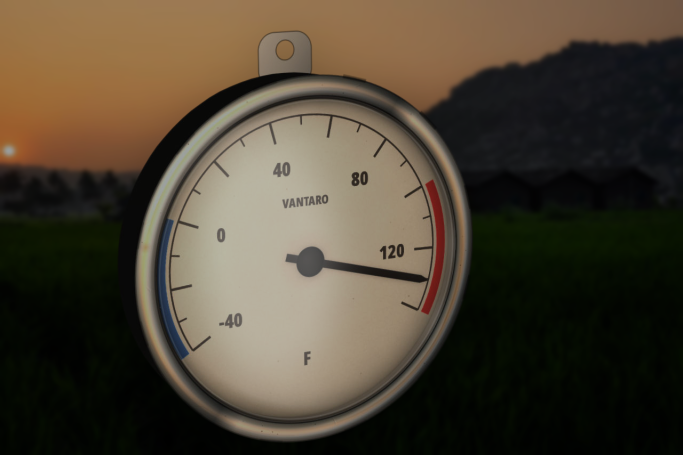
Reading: value=130 unit=°F
